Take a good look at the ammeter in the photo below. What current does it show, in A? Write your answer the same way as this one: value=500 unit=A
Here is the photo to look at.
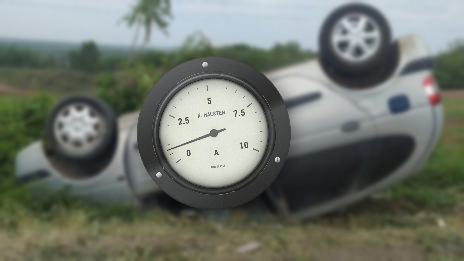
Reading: value=0.75 unit=A
